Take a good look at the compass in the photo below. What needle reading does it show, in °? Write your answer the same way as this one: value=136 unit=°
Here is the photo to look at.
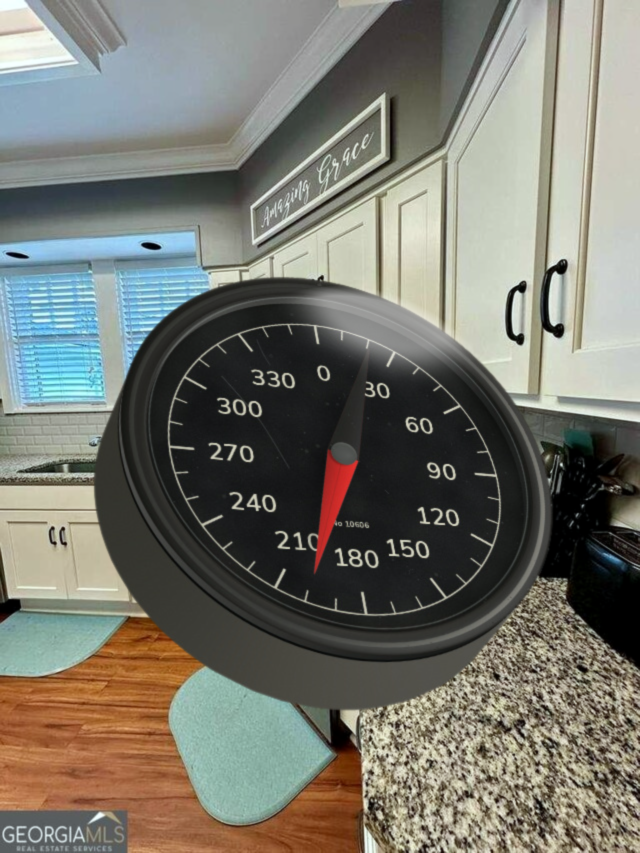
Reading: value=200 unit=°
